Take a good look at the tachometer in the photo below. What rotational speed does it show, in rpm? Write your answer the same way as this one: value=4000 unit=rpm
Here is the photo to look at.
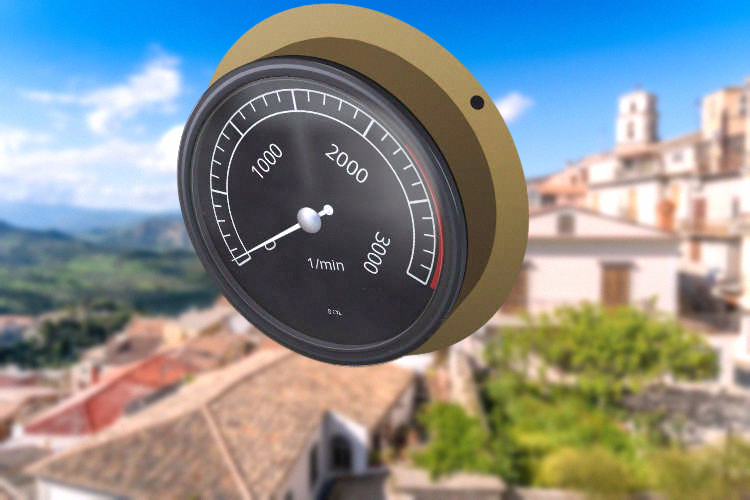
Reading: value=50 unit=rpm
